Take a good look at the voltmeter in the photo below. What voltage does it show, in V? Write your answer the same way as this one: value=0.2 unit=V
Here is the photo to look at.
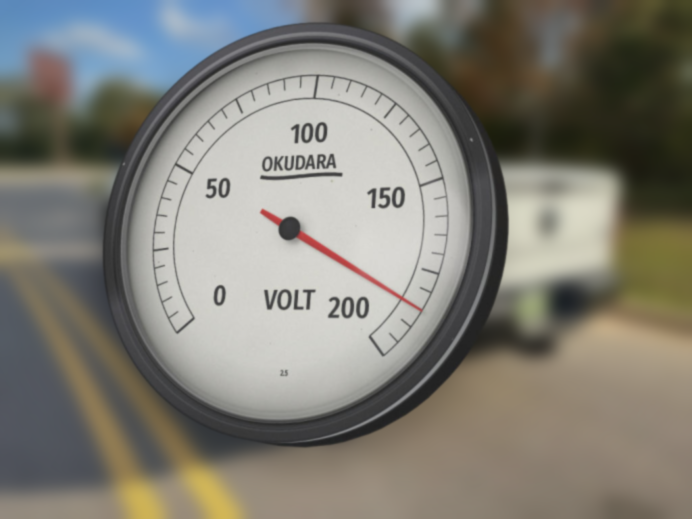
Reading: value=185 unit=V
